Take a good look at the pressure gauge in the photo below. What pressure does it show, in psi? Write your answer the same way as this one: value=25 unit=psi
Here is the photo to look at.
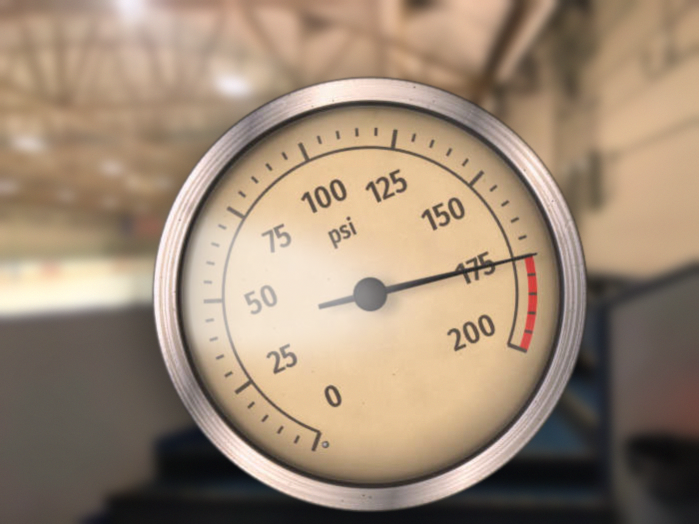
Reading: value=175 unit=psi
